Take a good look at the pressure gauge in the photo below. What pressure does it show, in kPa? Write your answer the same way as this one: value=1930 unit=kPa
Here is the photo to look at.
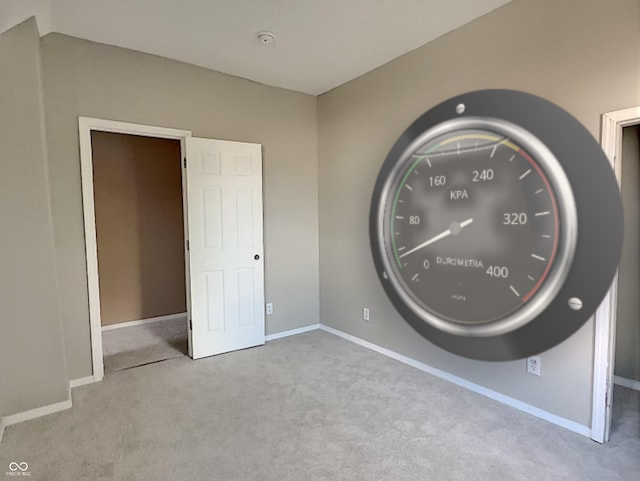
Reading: value=30 unit=kPa
